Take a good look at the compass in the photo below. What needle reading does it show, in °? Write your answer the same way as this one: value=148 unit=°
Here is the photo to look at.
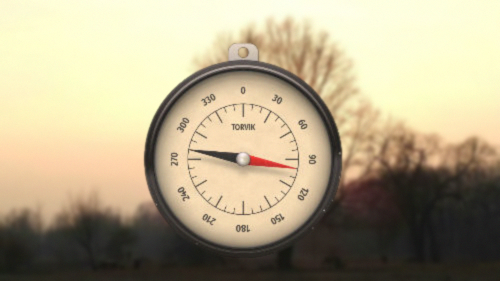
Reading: value=100 unit=°
